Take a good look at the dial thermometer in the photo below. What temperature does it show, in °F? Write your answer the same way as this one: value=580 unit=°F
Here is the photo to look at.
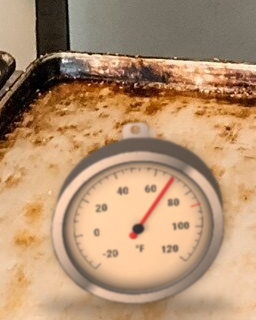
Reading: value=68 unit=°F
